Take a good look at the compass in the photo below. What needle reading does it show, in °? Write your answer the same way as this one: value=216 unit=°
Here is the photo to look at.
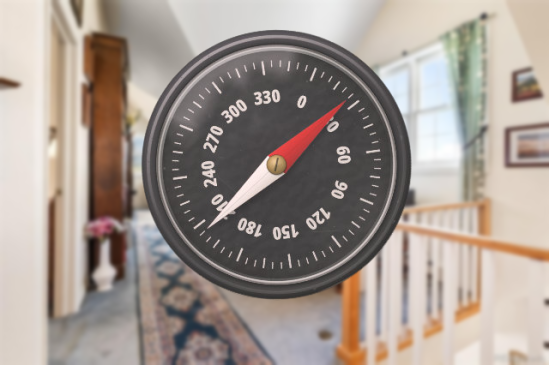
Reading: value=25 unit=°
